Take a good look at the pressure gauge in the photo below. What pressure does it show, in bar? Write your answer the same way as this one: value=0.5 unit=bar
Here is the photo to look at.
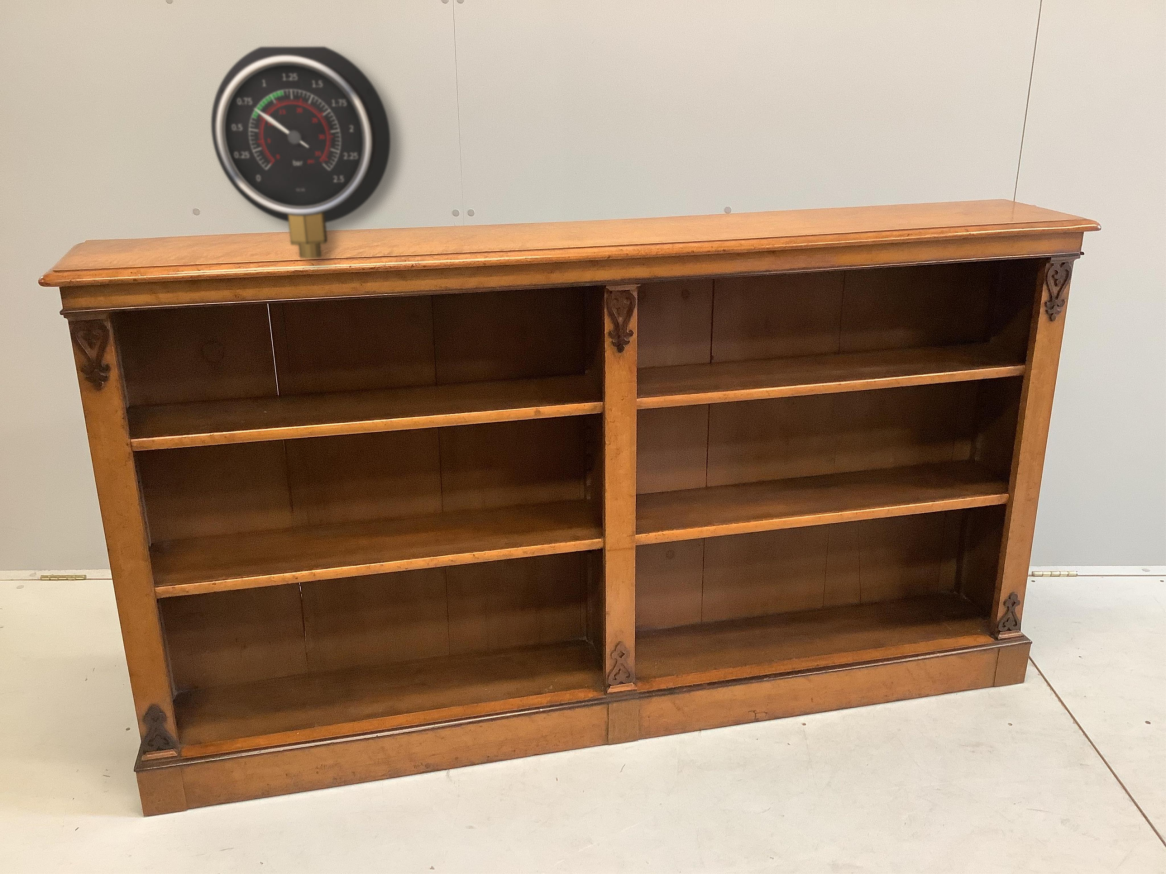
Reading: value=0.75 unit=bar
